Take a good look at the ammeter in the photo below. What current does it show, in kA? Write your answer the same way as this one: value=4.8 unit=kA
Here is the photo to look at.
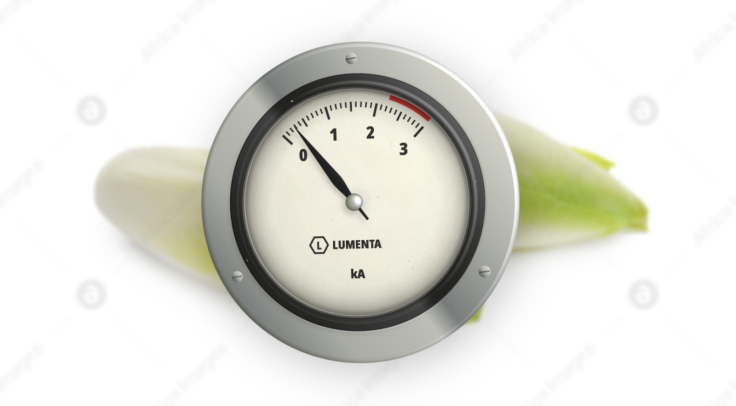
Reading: value=0.3 unit=kA
